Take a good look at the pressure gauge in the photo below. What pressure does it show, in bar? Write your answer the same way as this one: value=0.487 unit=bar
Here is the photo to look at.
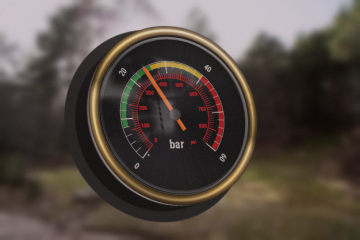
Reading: value=24 unit=bar
